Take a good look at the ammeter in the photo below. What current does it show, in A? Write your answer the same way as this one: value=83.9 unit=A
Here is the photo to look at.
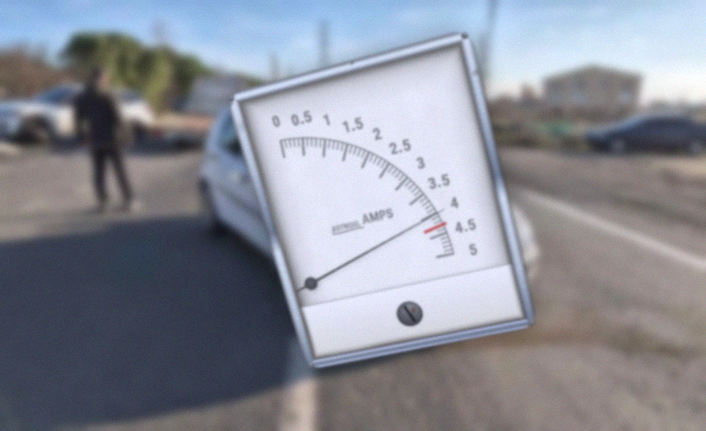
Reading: value=4 unit=A
